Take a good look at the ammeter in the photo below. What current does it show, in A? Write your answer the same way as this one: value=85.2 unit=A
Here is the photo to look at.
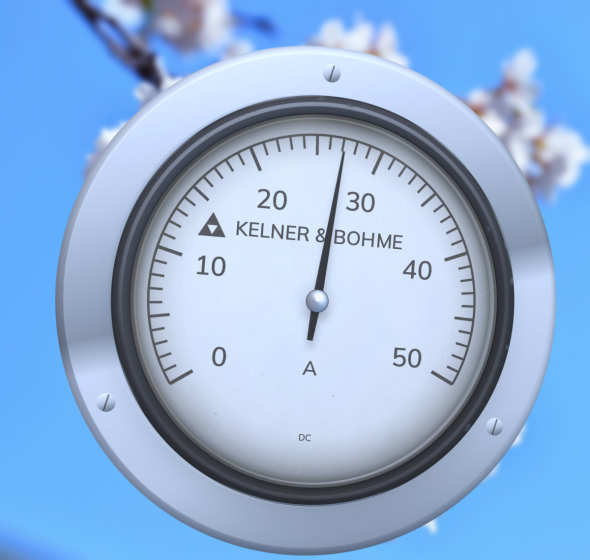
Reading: value=27 unit=A
